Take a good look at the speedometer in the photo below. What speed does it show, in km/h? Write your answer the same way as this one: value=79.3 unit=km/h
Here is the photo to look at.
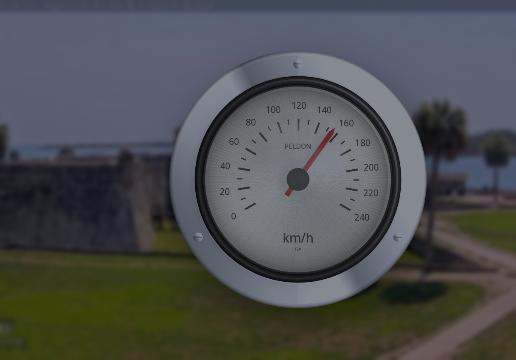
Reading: value=155 unit=km/h
